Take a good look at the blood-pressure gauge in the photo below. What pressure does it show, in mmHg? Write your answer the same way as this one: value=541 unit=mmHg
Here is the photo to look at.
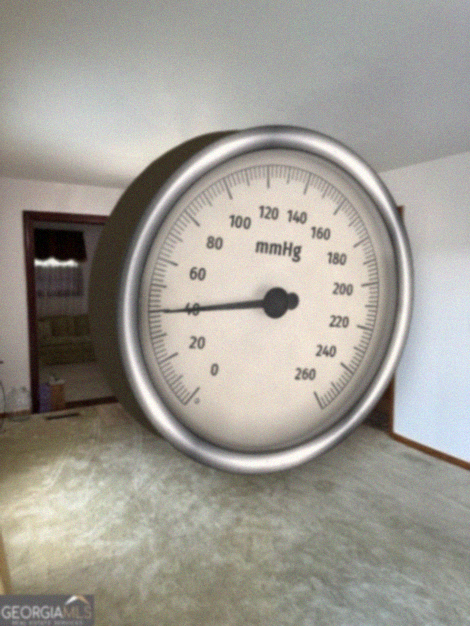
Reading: value=40 unit=mmHg
